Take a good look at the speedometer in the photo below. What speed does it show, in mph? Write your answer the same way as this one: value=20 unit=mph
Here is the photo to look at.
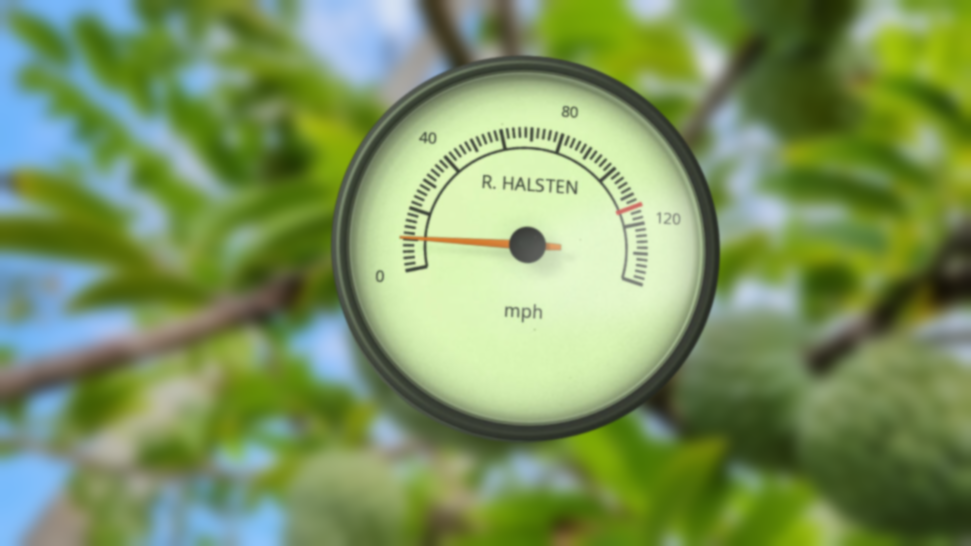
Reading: value=10 unit=mph
